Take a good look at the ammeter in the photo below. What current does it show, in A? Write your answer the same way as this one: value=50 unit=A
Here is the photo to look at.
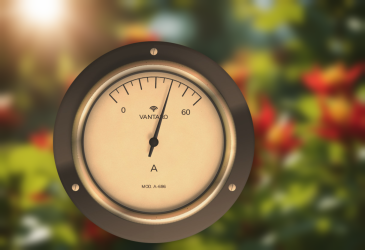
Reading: value=40 unit=A
